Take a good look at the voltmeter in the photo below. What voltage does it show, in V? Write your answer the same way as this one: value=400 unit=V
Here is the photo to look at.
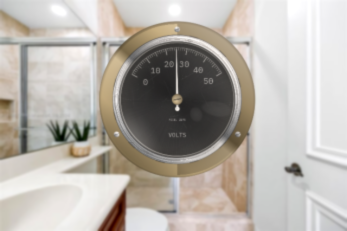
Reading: value=25 unit=V
